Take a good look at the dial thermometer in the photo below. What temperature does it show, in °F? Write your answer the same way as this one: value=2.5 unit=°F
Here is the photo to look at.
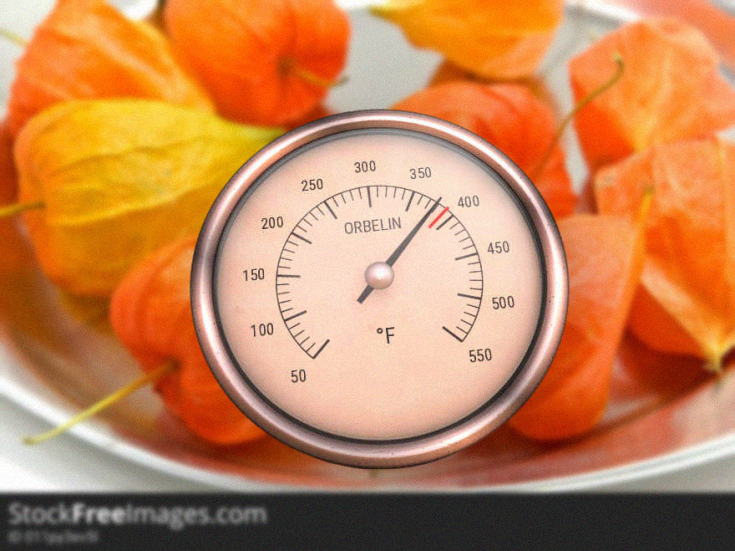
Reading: value=380 unit=°F
